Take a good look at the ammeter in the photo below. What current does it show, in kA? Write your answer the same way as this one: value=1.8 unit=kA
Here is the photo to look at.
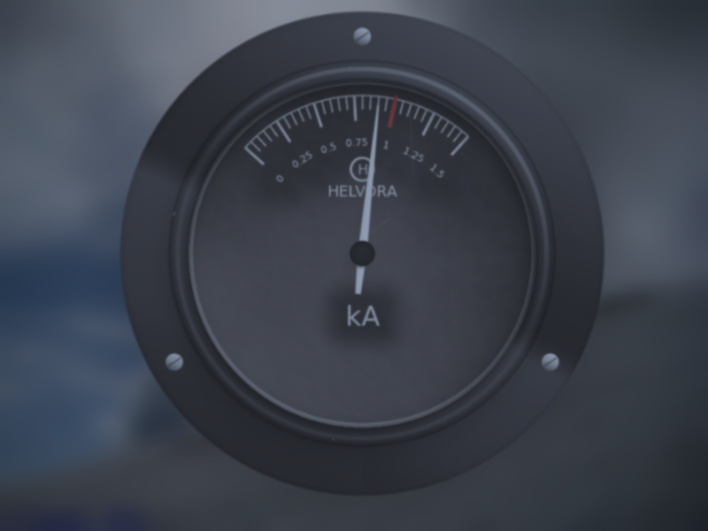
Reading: value=0.9 unit=kA
